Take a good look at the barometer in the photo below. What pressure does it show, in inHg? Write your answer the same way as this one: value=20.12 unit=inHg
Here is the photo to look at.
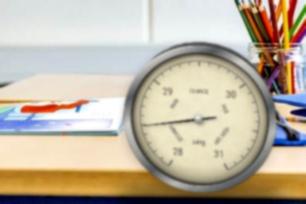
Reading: value=28.5 unit=inHg
